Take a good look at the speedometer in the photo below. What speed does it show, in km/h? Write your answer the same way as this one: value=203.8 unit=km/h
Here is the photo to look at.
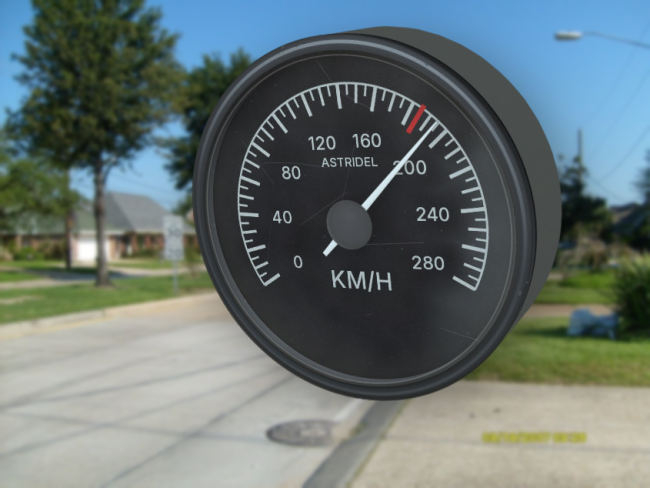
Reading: value=195 unit=km/h
